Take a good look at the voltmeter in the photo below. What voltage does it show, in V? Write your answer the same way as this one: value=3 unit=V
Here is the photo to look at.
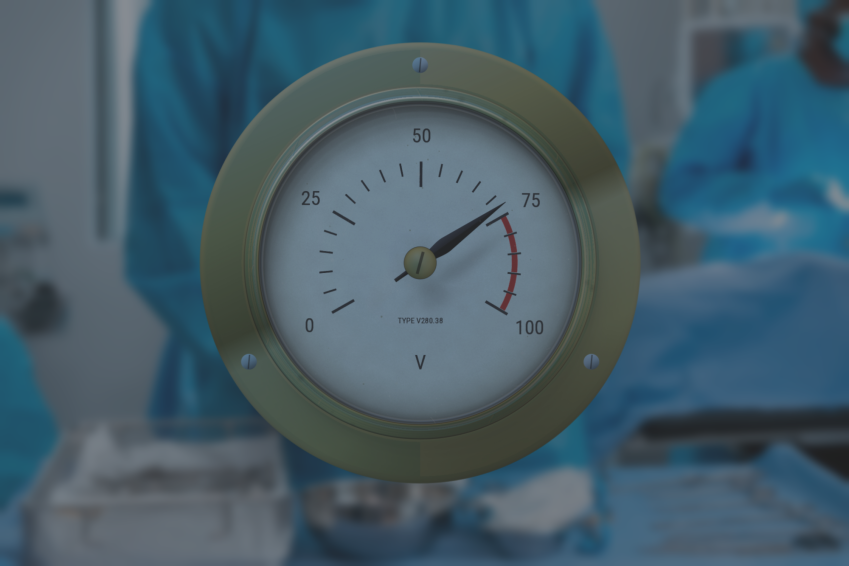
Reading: value=72.5 unit=V
